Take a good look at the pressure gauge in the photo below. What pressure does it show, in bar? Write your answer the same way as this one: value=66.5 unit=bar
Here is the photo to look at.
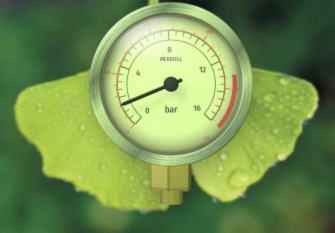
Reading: value=1.5 unit=bar
